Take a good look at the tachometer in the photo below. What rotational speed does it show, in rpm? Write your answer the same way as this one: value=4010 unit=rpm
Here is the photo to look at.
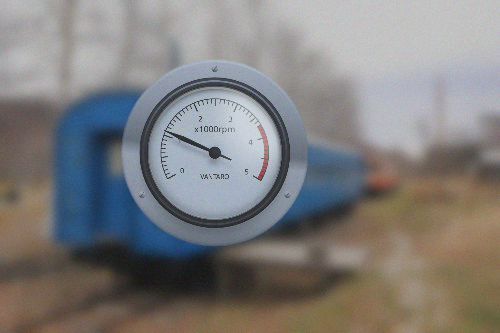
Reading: value=1100 unit=rpm
